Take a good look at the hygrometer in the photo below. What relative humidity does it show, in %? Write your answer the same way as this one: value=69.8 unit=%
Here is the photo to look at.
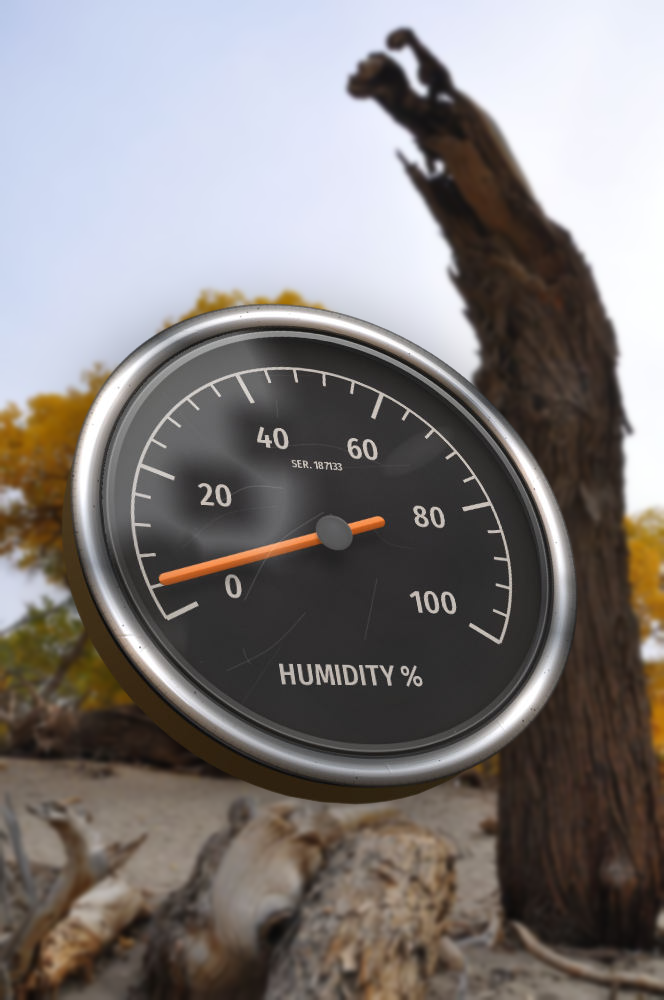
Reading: value=4 unit=%
